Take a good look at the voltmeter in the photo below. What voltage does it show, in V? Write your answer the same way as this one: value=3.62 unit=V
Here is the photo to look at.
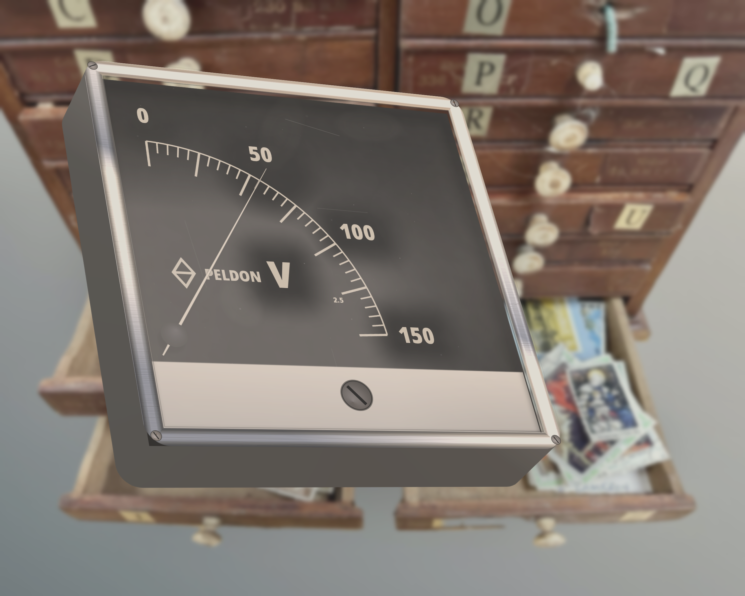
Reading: value=55 unit=V
